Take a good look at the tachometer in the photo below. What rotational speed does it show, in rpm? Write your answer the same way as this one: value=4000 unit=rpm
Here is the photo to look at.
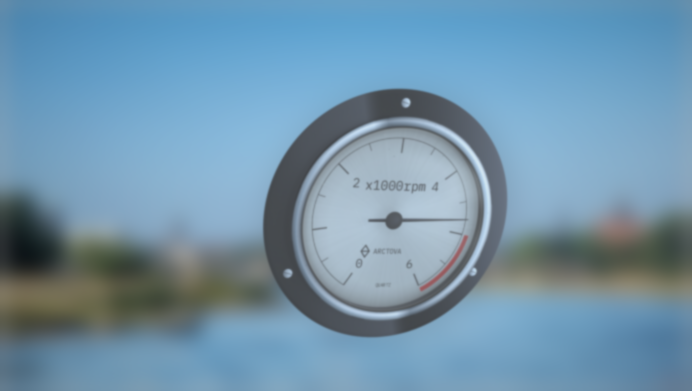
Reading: value=4750 unit=rpm
